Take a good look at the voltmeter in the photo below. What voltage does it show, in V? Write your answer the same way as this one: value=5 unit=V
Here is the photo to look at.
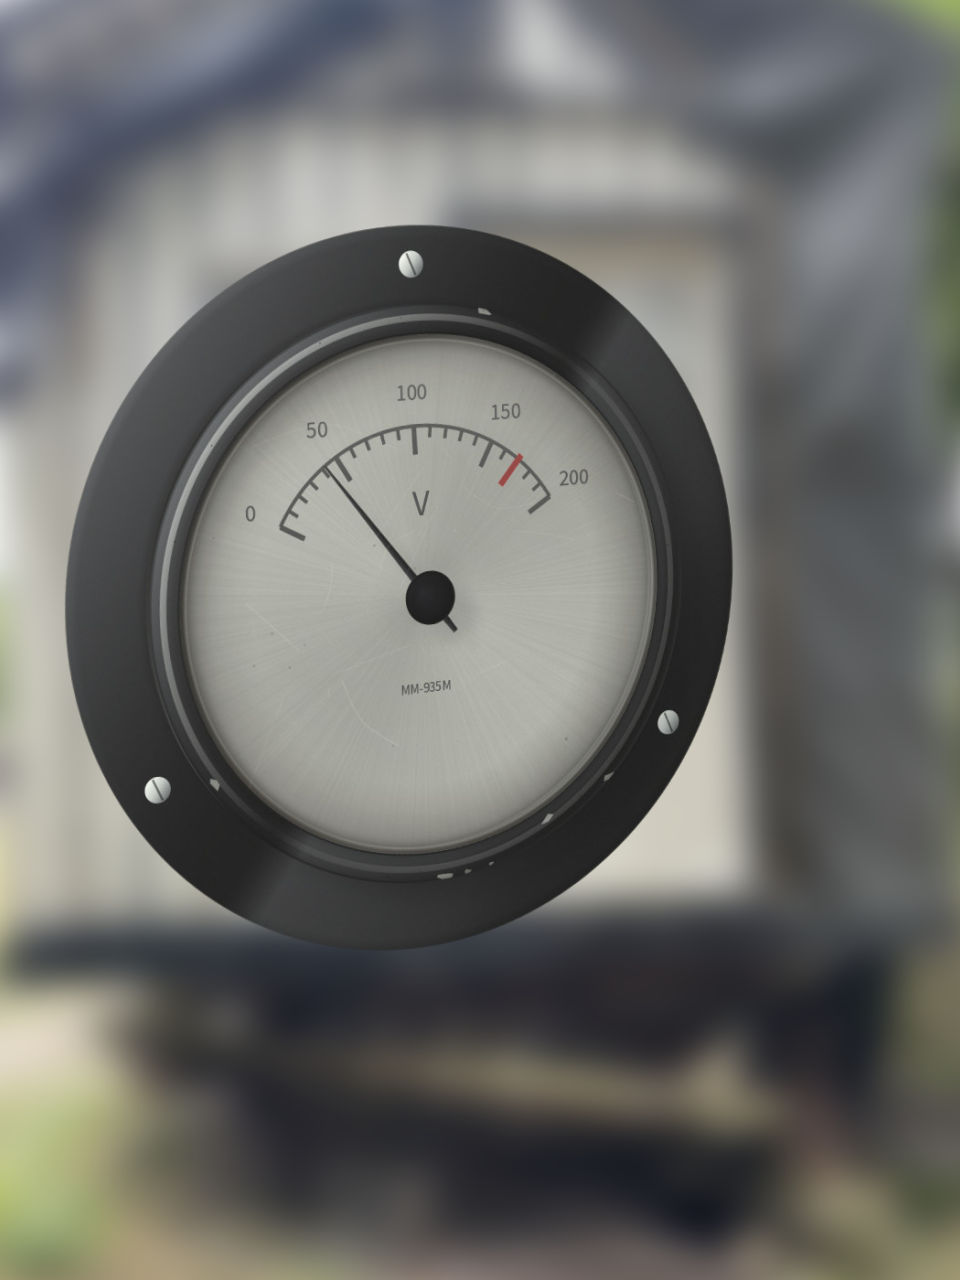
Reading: value=40 unit=V
